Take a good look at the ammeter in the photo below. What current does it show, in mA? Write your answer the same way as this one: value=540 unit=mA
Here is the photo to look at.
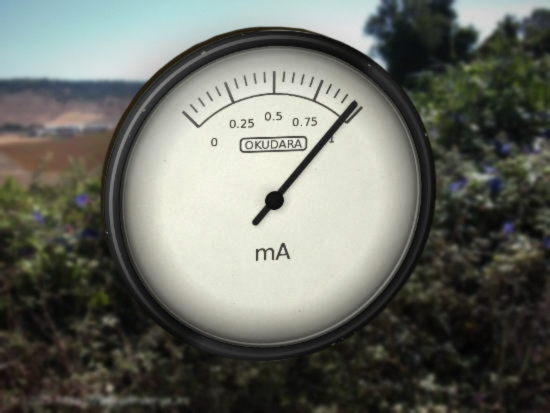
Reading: value=0.95 unit=mA
